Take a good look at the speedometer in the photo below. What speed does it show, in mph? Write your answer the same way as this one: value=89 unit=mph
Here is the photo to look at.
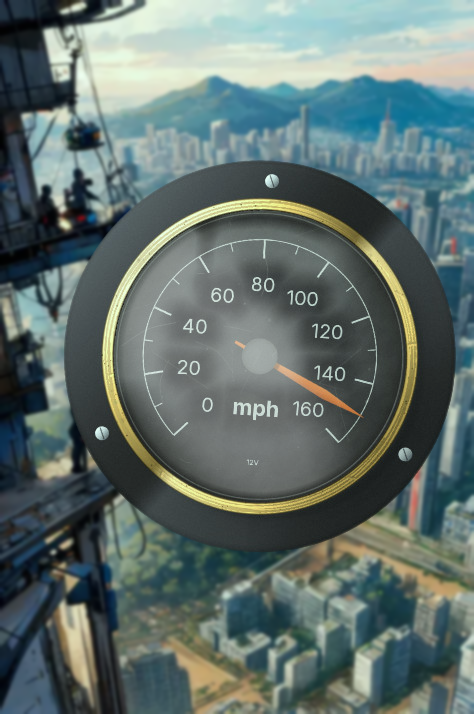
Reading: value=150 unit=mph
